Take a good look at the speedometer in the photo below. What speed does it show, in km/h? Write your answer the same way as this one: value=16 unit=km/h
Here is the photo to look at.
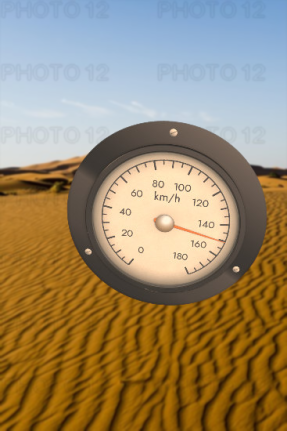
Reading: value=150 unit=km/h
